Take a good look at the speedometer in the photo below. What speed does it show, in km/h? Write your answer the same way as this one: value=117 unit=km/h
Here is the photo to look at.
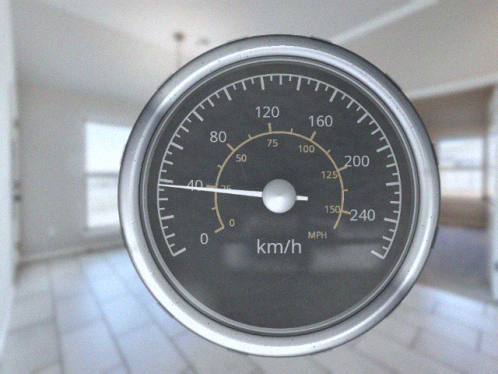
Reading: value=37.5 unit=km/h
